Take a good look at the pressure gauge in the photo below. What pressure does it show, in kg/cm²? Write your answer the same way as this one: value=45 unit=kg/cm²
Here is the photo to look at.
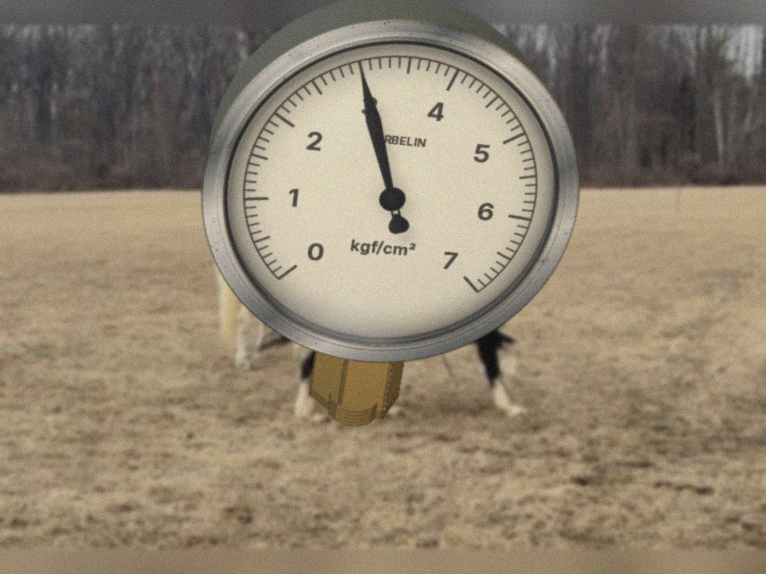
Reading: value=3 unit=kg/cm²
